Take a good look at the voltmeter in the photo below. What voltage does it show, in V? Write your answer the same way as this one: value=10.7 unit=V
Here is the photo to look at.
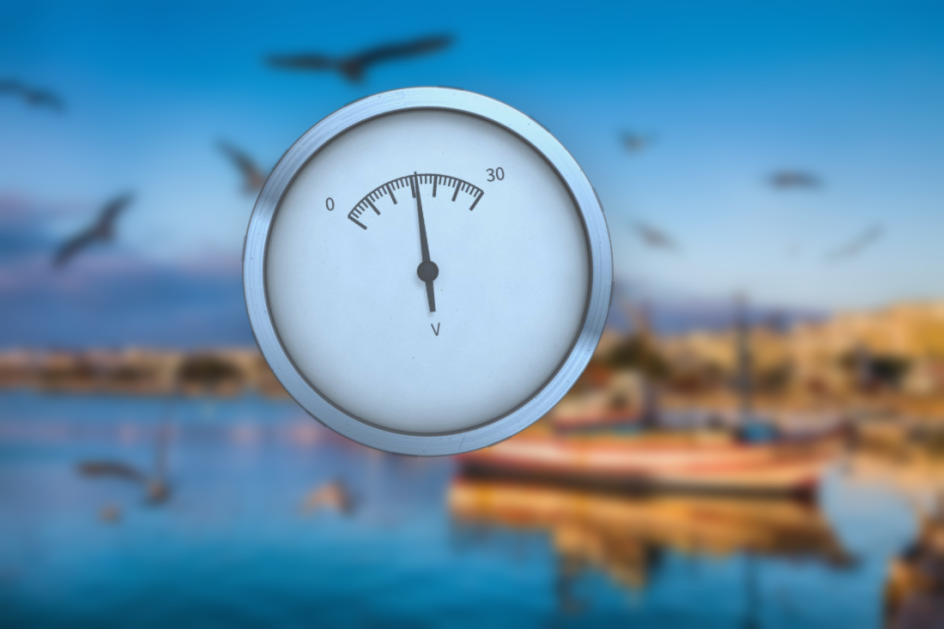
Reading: value=16 unit=V
